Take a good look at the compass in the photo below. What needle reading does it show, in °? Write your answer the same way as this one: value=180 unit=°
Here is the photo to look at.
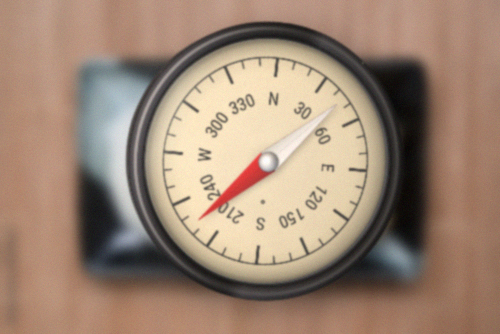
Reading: value=225 unit=°
